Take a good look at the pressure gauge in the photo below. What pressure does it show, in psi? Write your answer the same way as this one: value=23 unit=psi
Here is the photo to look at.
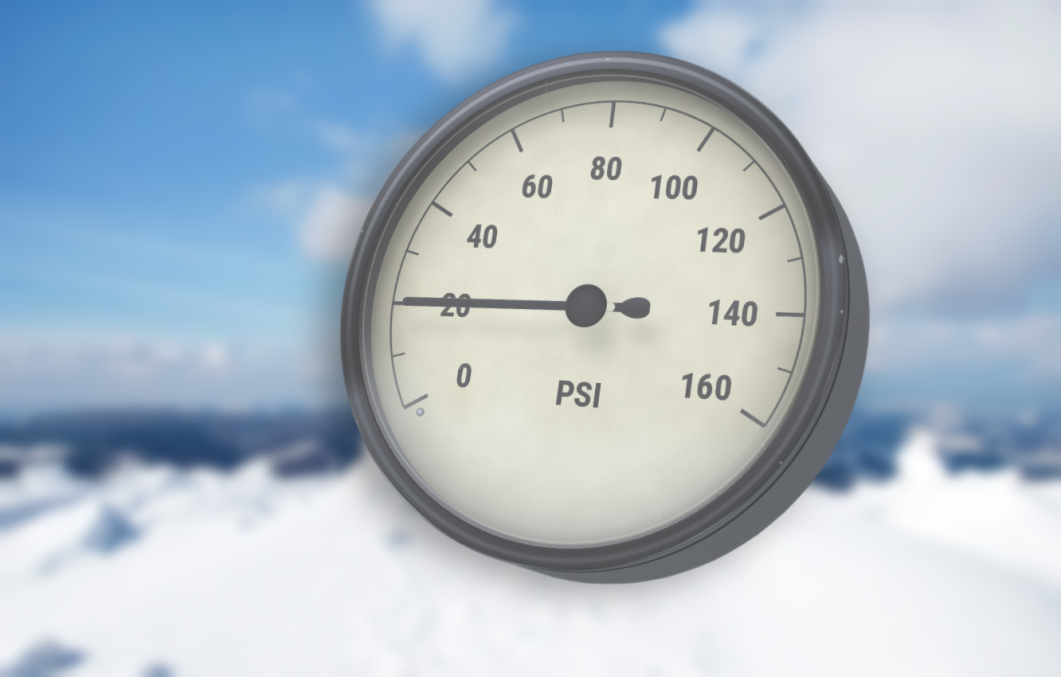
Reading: value=20 unit=psi
